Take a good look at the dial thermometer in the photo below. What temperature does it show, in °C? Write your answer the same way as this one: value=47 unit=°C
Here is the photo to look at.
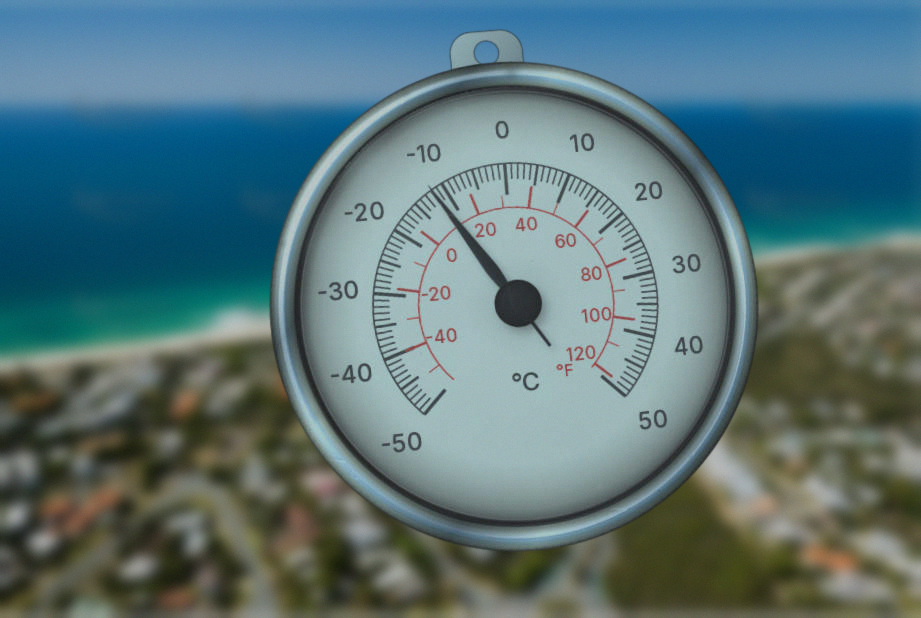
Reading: value=-12 unit=°C
